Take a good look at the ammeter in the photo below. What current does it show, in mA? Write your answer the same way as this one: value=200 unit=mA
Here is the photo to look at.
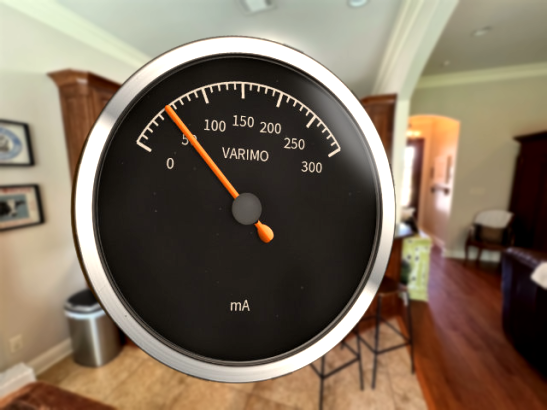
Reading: value=50 unit=mA
